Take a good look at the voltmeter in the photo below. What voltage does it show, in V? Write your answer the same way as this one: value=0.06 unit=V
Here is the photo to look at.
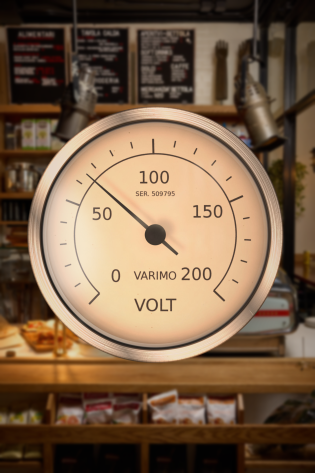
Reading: value=65 unit=V
